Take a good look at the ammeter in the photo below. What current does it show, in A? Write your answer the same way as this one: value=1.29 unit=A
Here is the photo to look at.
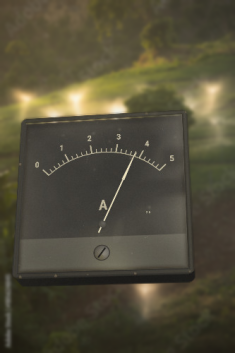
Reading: value=3.8 unit=A
